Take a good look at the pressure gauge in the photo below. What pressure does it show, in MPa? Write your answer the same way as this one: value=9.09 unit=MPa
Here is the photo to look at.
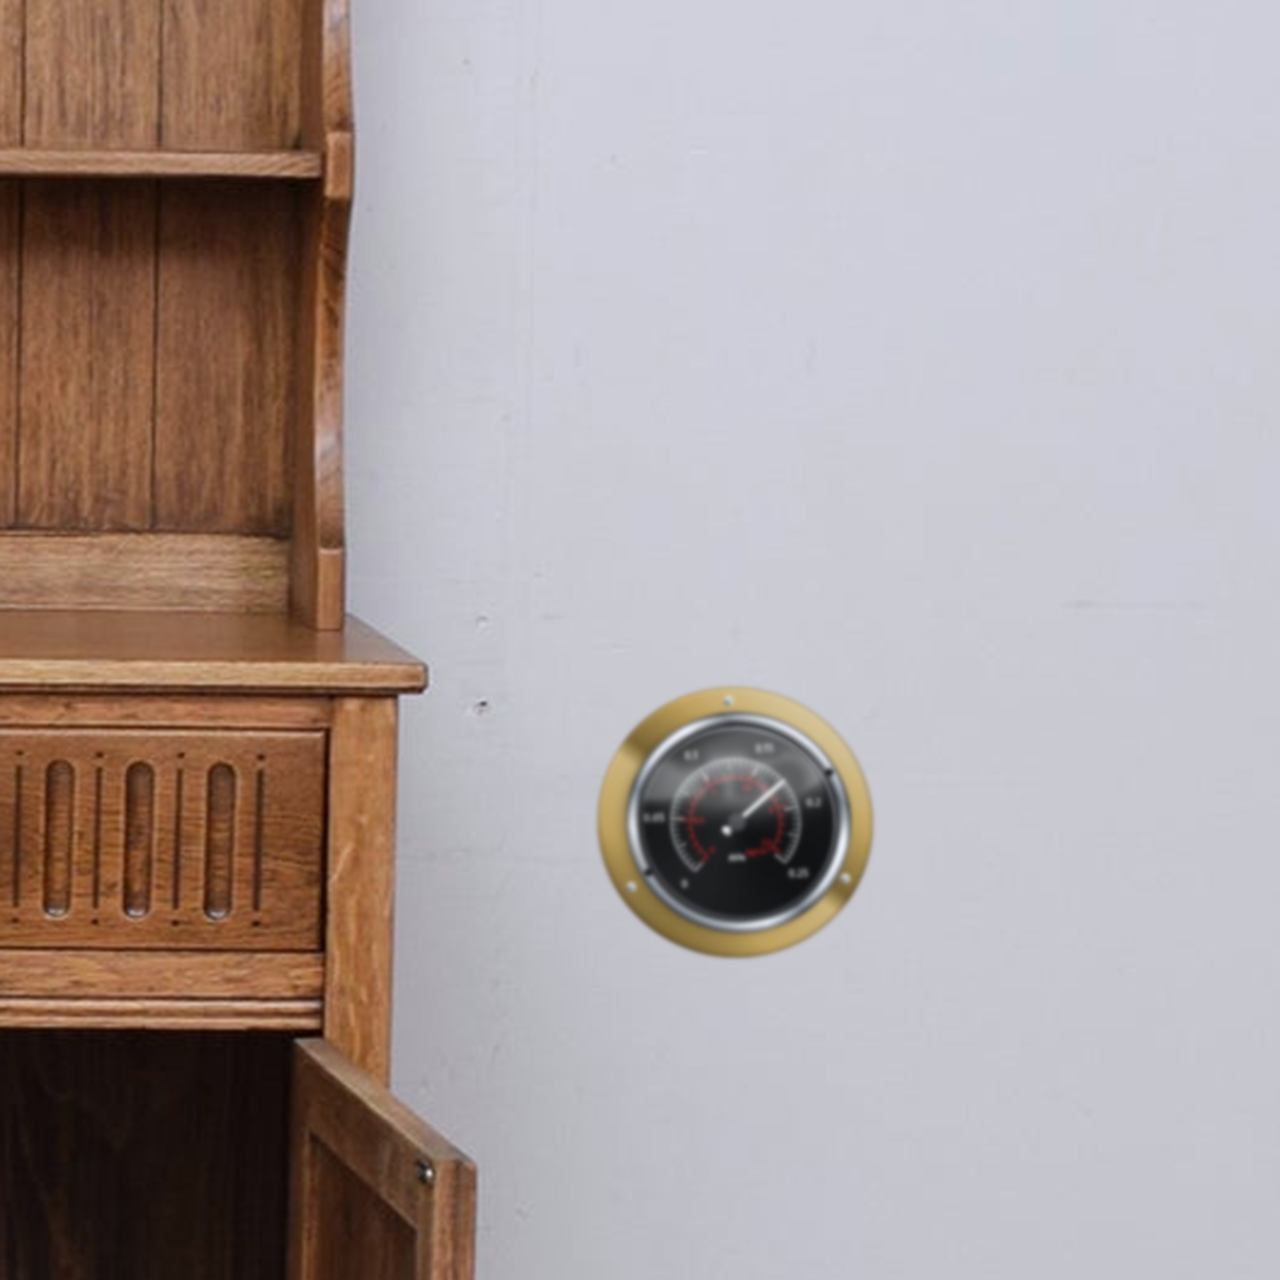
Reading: value=0.175 unit=MPa
